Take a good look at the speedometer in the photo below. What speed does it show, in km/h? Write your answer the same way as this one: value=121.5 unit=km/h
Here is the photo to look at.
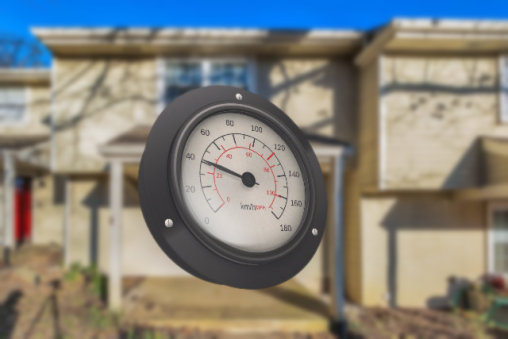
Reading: value=40 unit=km/h
